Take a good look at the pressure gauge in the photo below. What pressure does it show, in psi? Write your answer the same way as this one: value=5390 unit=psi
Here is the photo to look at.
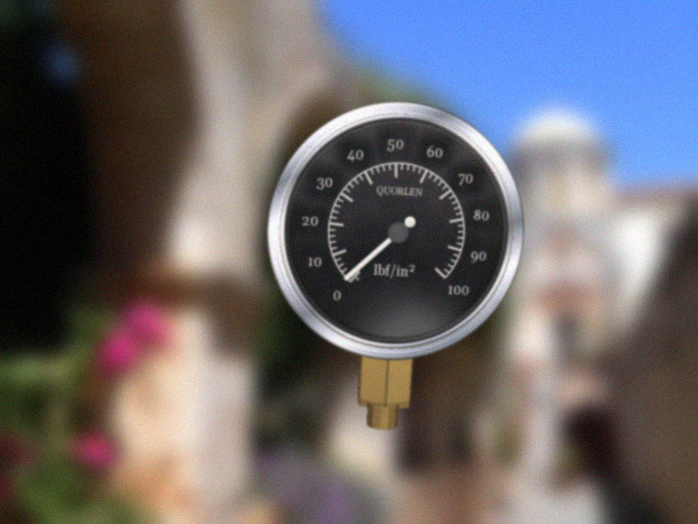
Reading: value=2 unit=psi
